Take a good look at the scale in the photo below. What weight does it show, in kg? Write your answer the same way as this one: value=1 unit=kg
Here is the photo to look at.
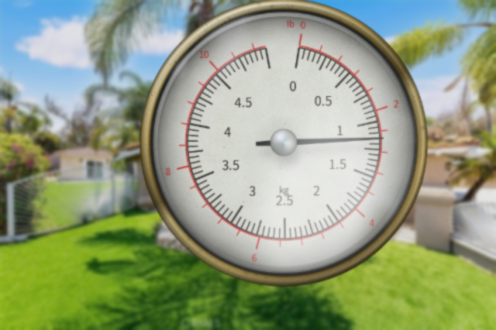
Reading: value=1.15 unit=kg
